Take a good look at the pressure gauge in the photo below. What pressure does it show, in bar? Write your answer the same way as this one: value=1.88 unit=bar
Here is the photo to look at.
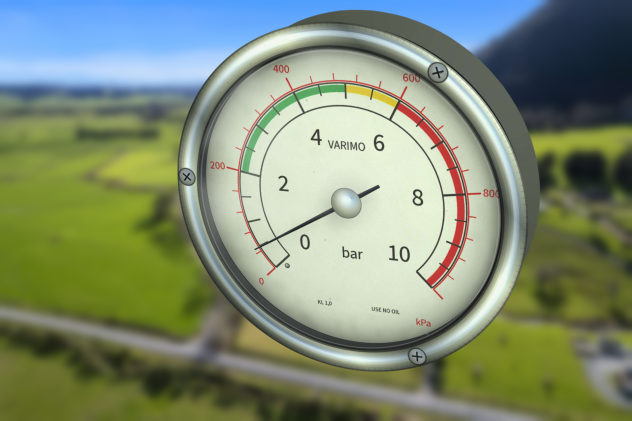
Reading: value=0.5 unit=bar
